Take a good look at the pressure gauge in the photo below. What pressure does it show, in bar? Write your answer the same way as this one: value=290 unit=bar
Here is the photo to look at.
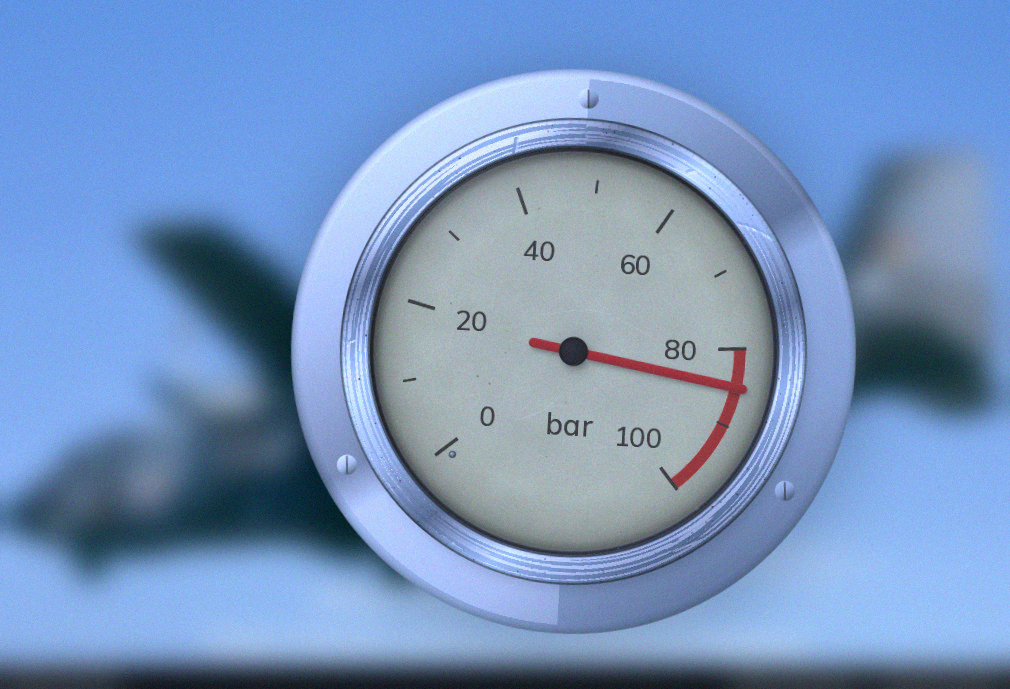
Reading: value=85 unit=bar
